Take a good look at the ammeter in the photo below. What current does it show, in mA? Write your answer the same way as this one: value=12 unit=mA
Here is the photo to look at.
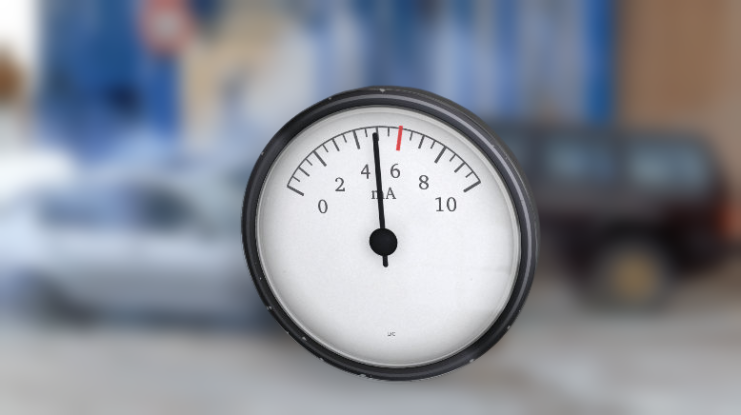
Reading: value=5 unit=mA
